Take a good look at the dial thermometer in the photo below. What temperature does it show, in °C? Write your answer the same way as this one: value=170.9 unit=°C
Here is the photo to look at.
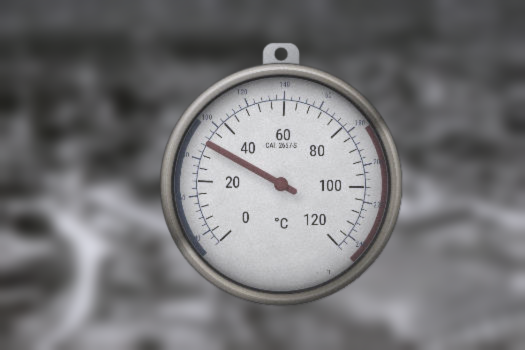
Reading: value=32 unit=°C
